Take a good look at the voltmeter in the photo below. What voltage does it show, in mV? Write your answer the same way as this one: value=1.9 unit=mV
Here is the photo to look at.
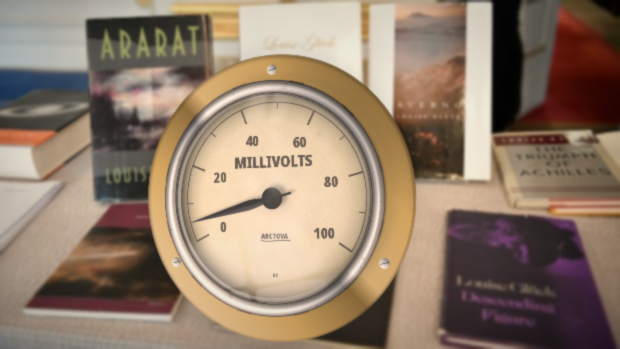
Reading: value=5 unit=mV
